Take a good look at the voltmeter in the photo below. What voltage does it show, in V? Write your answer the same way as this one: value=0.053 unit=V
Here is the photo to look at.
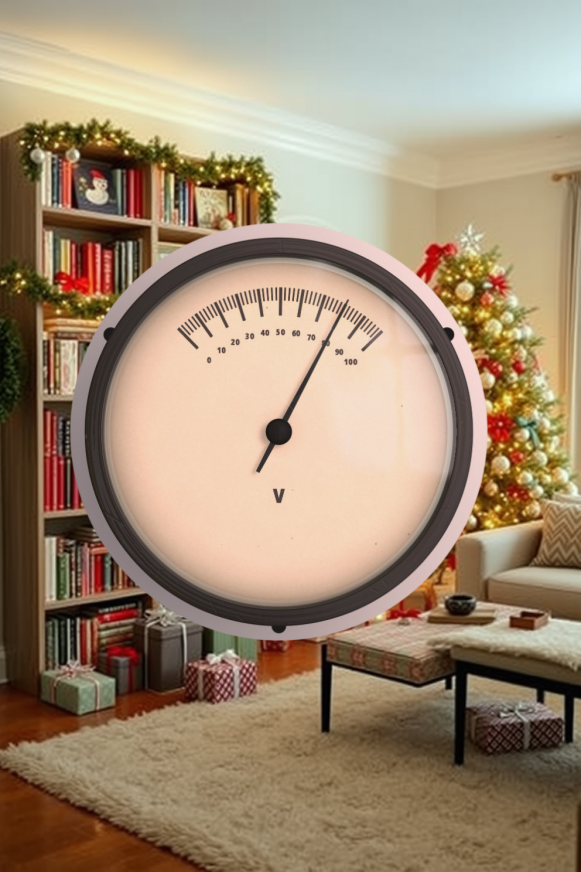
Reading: value=80 unit=V
